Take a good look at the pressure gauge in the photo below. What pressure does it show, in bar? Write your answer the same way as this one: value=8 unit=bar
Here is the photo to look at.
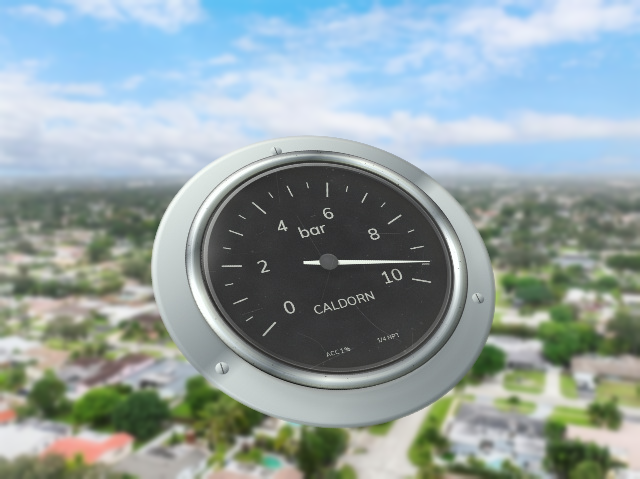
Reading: value=9.5 unit=bar
